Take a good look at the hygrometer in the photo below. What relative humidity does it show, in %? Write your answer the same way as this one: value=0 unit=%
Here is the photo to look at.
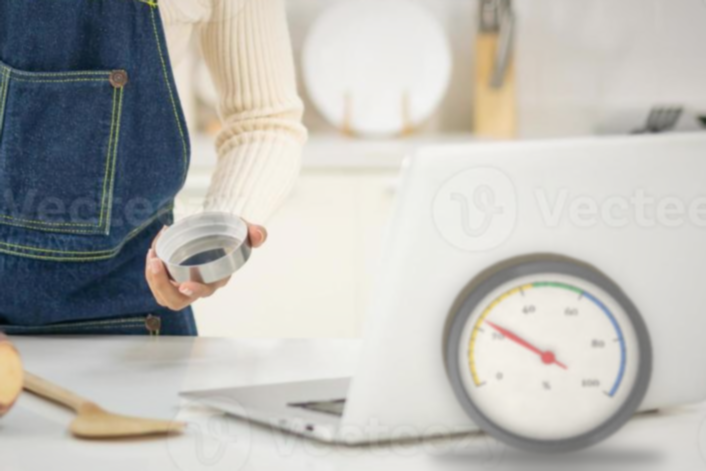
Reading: value=24 unit=%
